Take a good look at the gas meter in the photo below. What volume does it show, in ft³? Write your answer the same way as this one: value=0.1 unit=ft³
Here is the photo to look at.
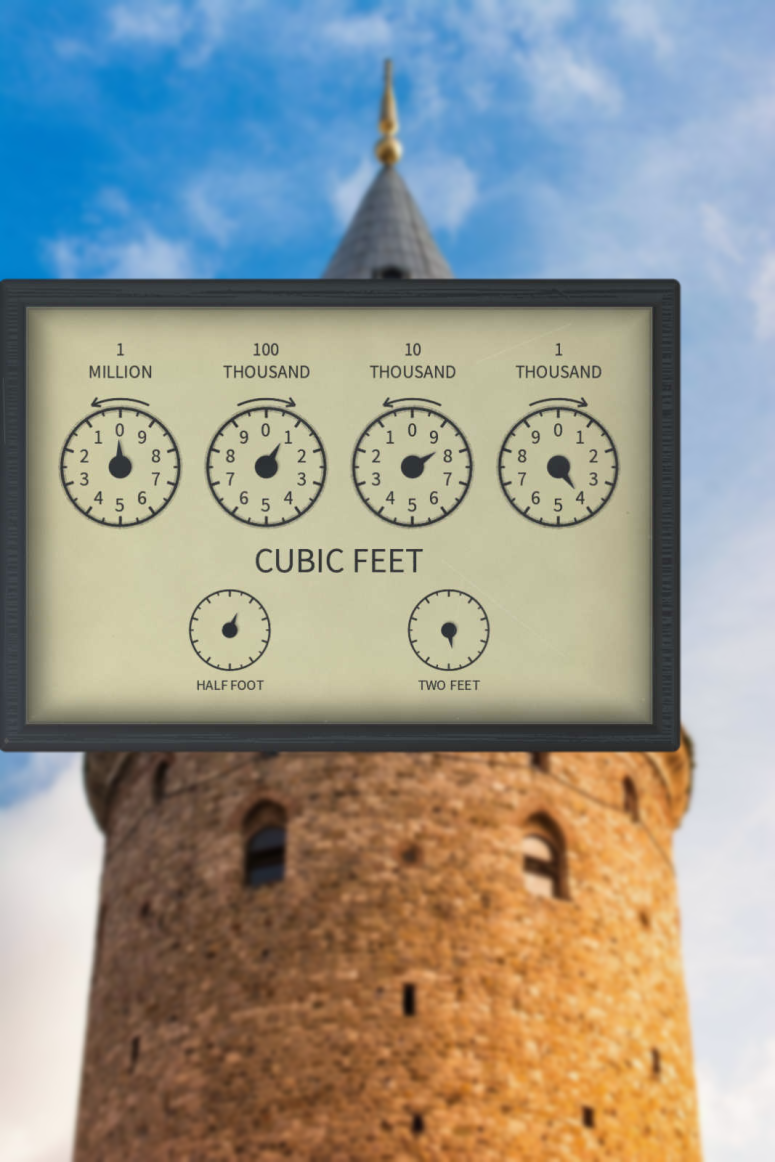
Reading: value=8400 unit=ft³
